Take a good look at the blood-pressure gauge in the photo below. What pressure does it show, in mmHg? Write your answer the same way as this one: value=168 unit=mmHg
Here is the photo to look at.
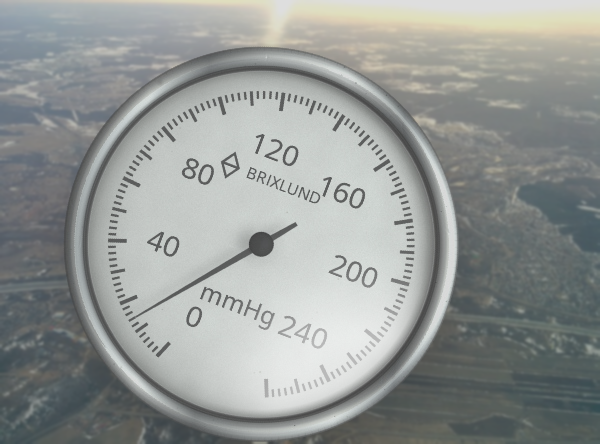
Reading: value=14 unit=mmHg
